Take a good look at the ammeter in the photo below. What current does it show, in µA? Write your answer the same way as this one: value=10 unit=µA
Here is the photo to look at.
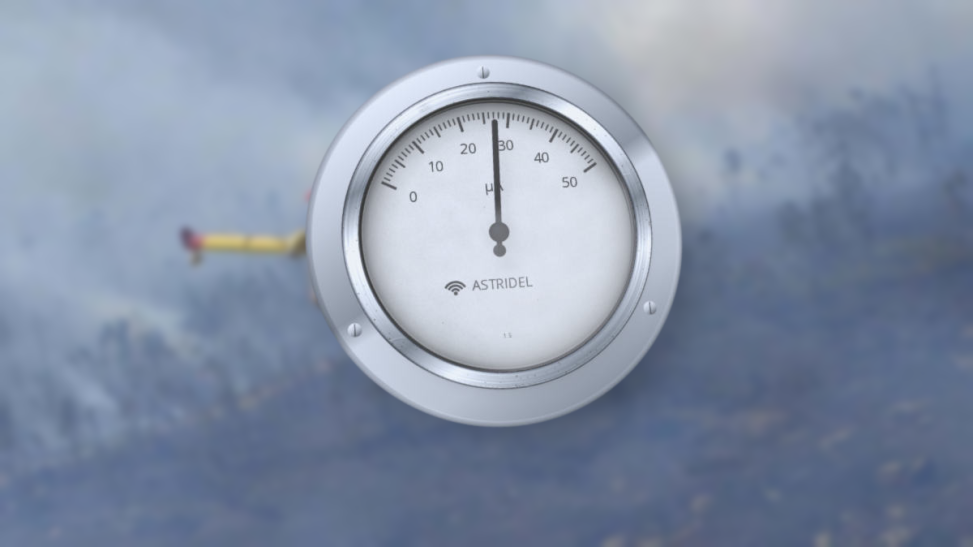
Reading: value=27 unit=µA
